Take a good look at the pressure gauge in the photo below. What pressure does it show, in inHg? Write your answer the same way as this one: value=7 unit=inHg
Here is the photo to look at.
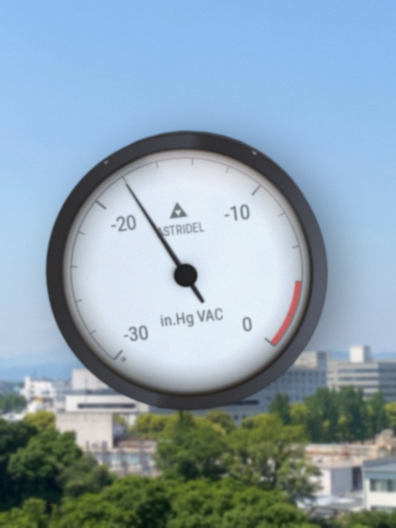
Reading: value=-18 unit=inHg
